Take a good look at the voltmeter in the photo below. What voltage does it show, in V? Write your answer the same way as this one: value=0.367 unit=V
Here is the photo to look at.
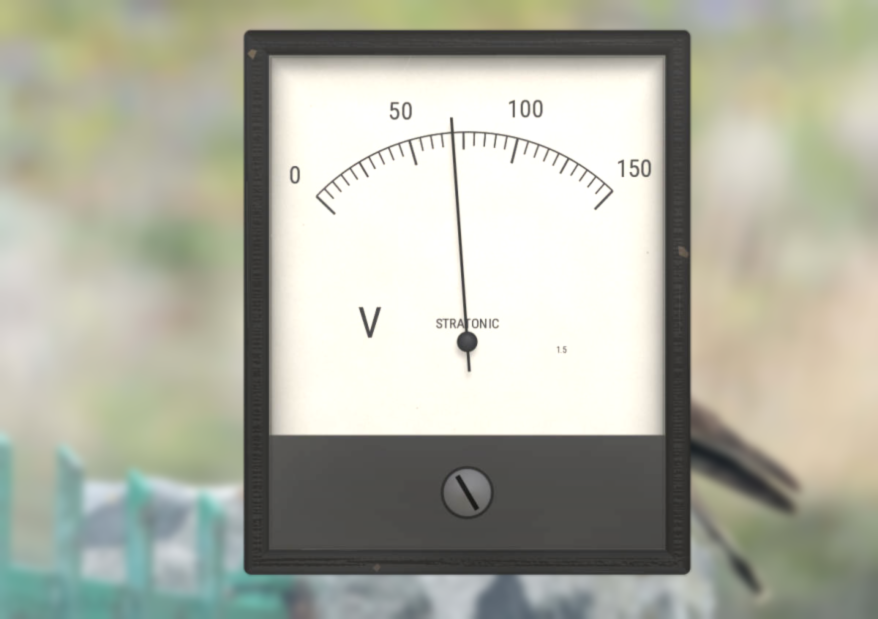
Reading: value=70 unit=V
